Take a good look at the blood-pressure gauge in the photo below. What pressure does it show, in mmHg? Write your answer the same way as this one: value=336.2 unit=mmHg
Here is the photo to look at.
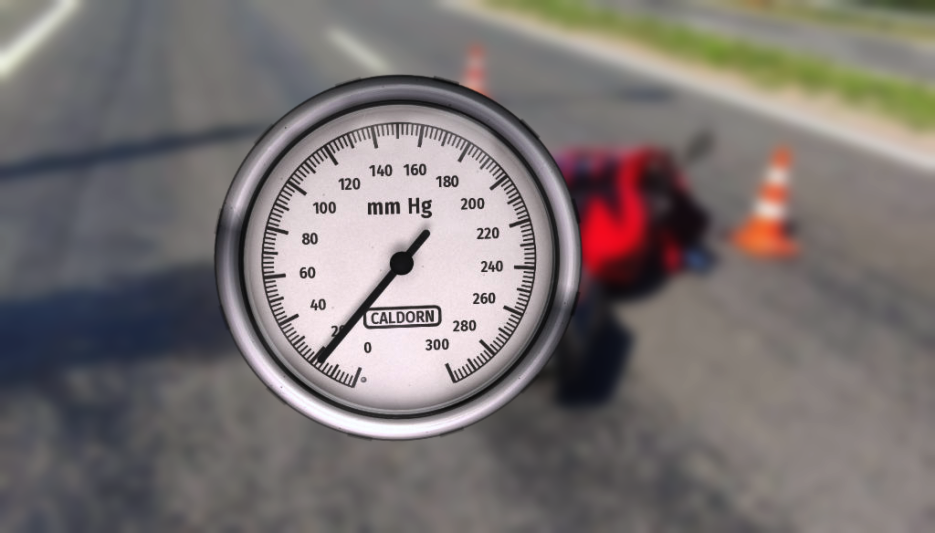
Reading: value=18 unit=mmHg
